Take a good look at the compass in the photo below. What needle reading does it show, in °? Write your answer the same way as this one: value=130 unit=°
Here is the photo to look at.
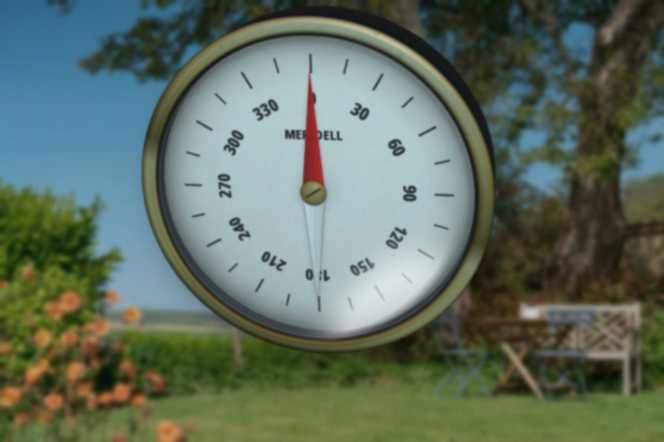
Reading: value=0 unit=°
